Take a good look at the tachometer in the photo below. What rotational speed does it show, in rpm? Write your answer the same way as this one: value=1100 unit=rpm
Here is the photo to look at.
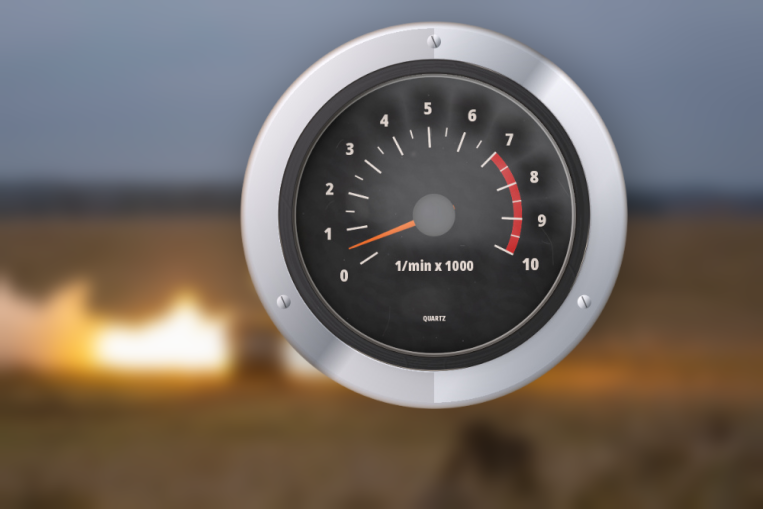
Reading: value=500 unit=rpm
